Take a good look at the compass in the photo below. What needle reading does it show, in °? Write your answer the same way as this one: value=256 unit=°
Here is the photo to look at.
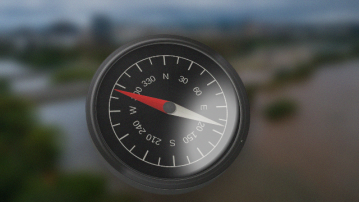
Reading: value=292.5 unit=°
